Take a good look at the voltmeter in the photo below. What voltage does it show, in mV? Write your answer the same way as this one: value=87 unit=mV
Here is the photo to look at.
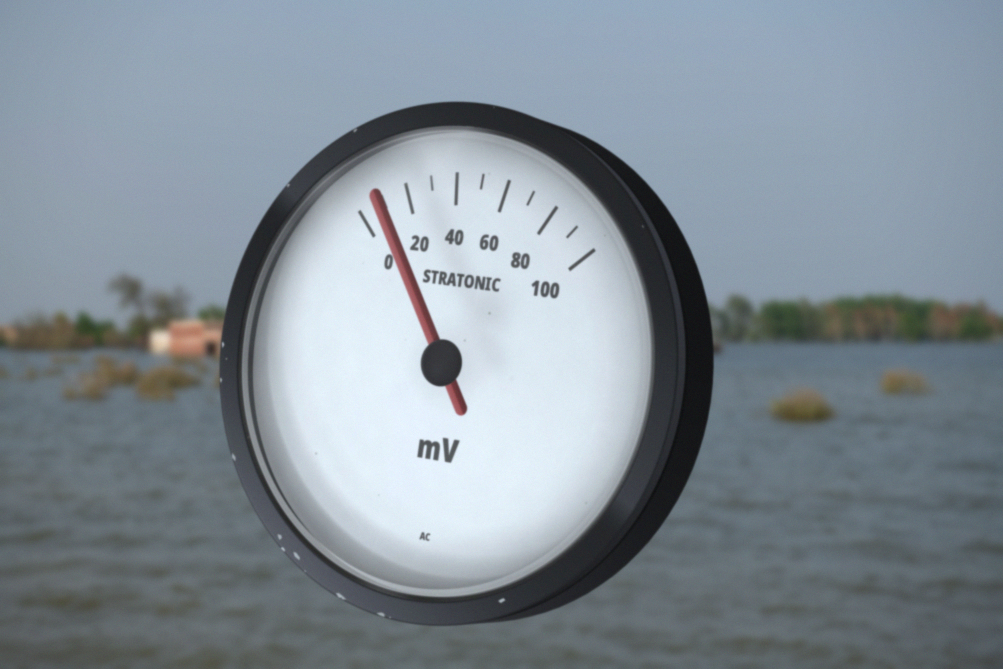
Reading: value=10 unit=mV
